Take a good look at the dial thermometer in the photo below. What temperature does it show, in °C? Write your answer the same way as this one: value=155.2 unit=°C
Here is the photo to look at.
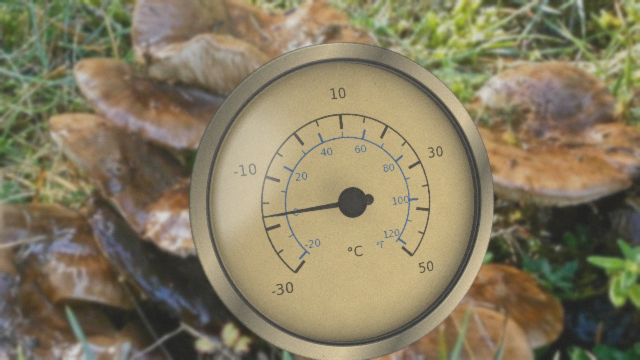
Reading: value=-17.5 unit=°C
